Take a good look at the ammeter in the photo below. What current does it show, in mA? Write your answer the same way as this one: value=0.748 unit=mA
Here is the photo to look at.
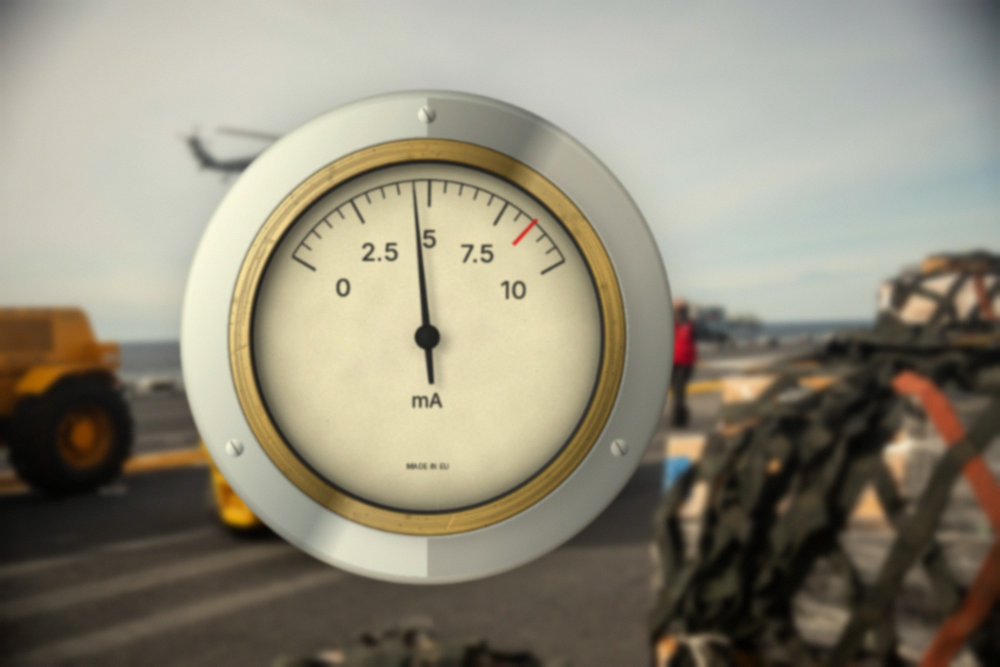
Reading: value=4.5 unit=mA
